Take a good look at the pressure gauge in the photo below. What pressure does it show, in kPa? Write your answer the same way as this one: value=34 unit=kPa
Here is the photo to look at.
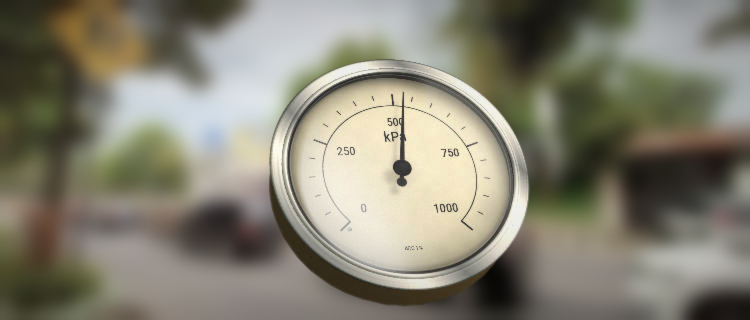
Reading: value=525 unit=kPa
